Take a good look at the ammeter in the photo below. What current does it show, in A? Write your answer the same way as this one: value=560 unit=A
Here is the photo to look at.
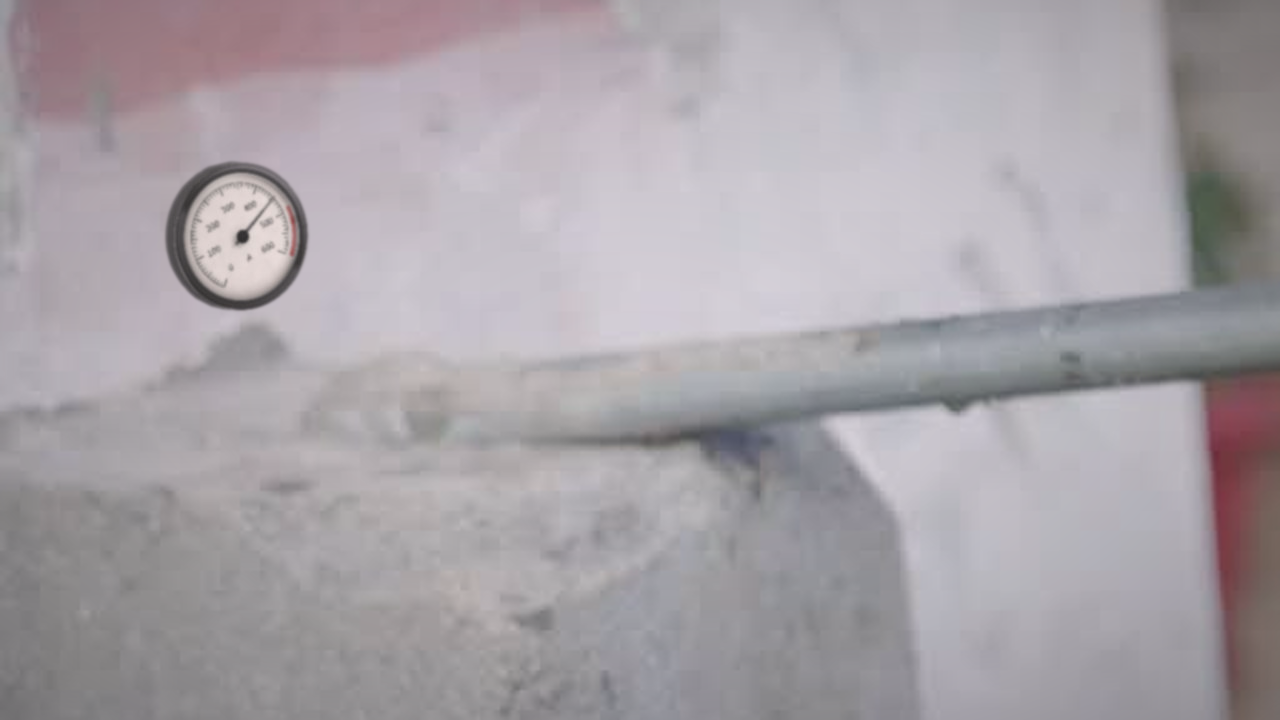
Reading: value=450 unit=A
